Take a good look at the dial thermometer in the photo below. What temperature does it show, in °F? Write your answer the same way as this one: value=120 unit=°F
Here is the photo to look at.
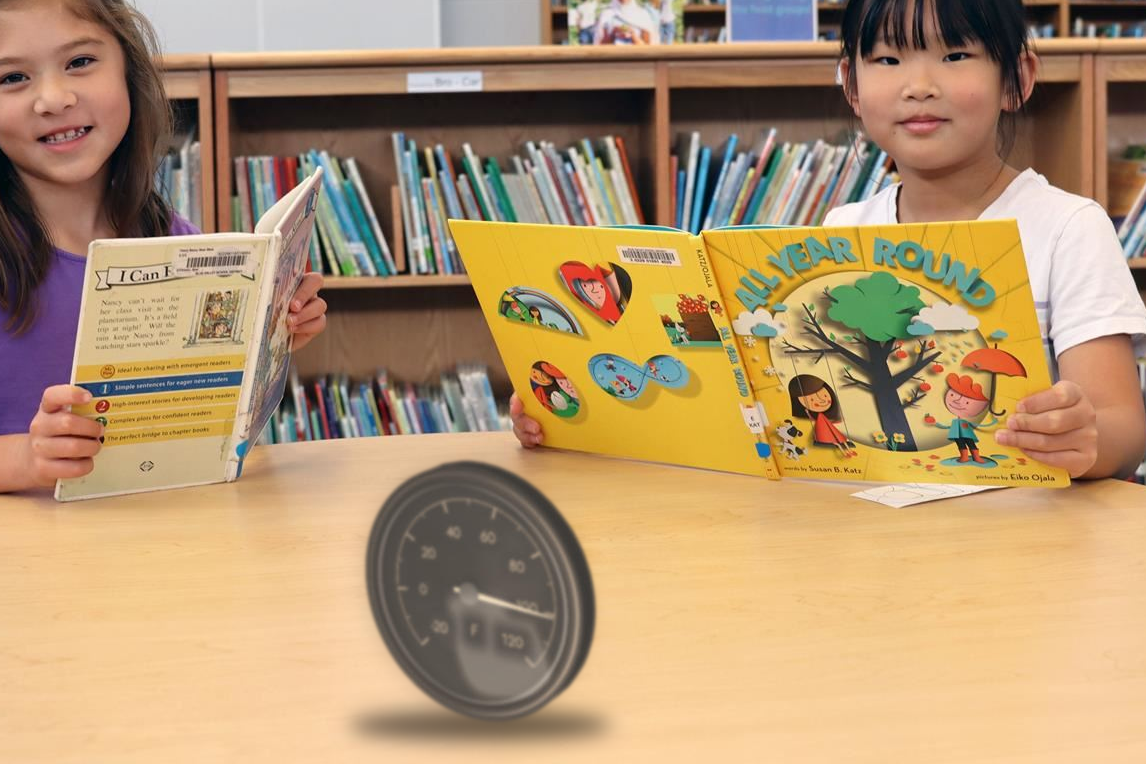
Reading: value=100 unit=°F
